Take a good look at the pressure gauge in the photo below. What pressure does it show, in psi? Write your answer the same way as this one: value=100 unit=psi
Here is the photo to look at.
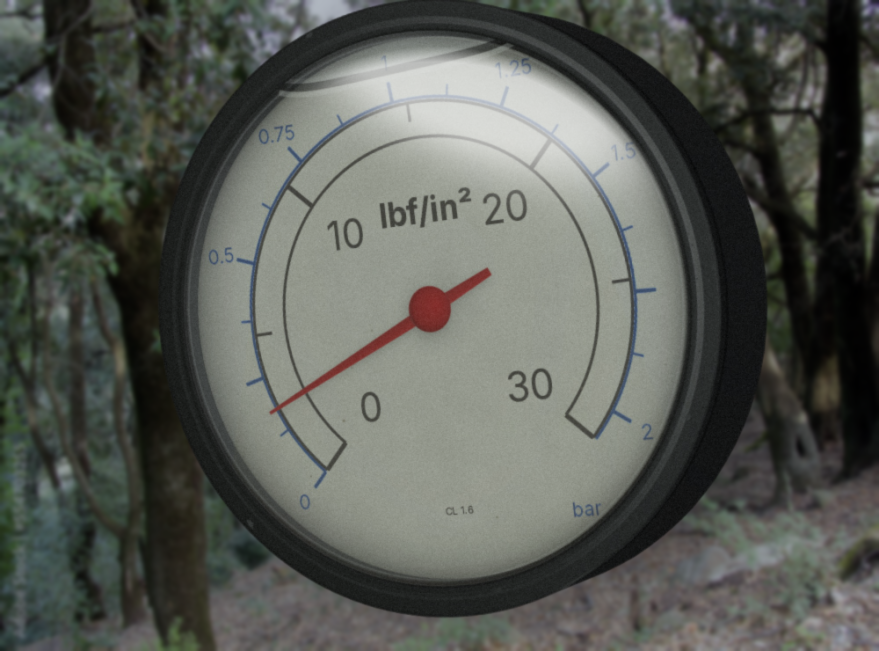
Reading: value=2.5 unit=psi
